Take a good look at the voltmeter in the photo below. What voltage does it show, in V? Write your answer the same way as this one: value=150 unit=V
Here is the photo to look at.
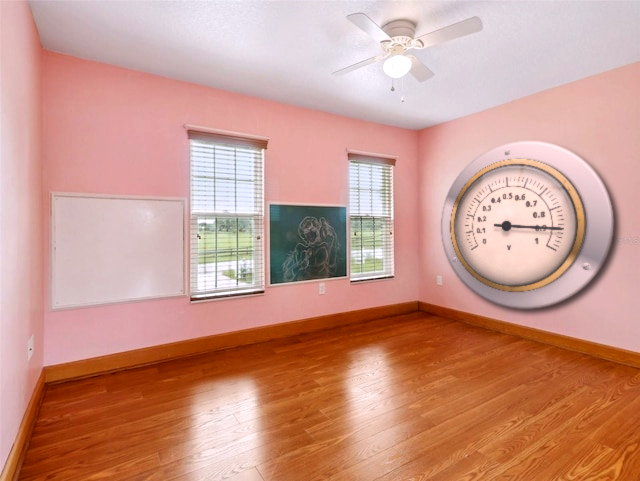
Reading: value=0.9 unit=V
